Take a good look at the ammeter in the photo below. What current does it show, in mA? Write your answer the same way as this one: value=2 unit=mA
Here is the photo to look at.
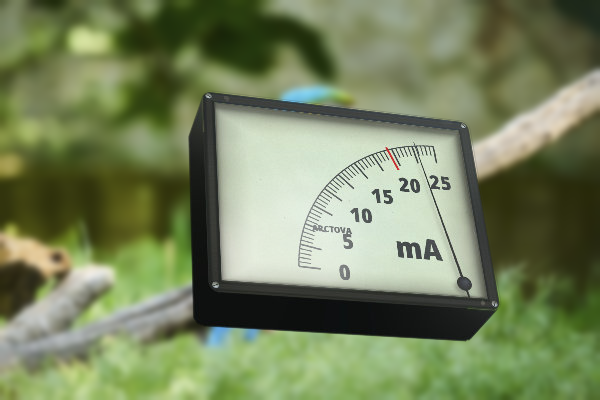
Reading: value=22.5 unit=mA
